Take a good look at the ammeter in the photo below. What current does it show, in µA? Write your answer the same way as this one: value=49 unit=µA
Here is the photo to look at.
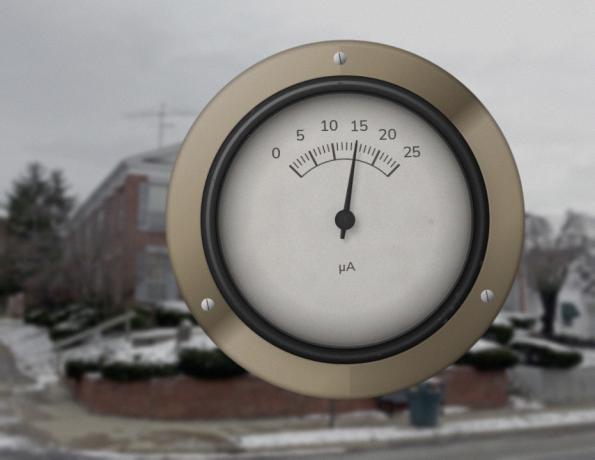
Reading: value=15 unit=µA
